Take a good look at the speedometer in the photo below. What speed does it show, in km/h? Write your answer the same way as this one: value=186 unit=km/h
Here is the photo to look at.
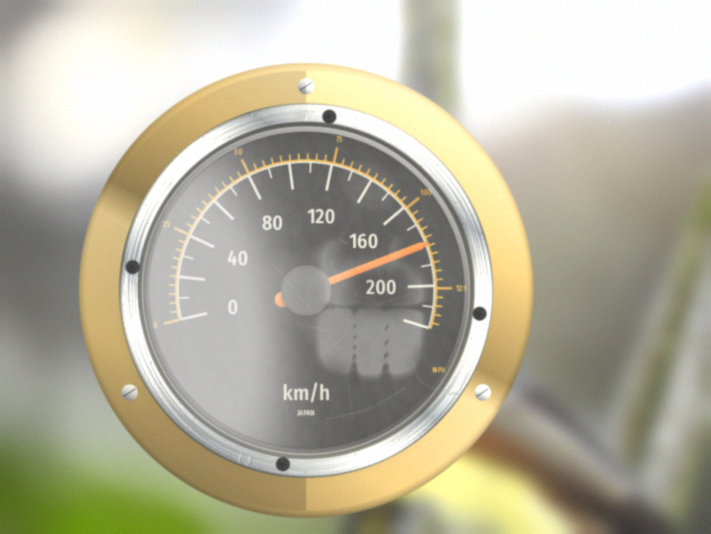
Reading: value=180 unit=km/h
